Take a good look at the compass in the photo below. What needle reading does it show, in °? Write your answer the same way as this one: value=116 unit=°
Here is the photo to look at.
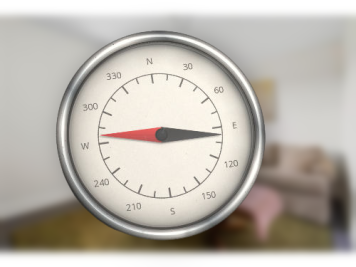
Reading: value=277.5 unit=°
